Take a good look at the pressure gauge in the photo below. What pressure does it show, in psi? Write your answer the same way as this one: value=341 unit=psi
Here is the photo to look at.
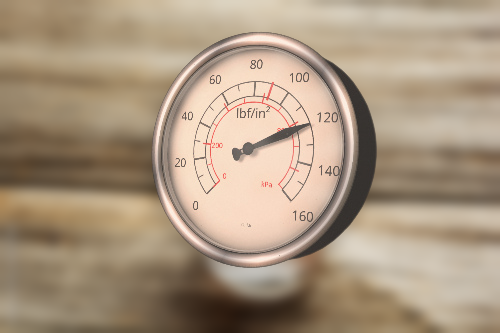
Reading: value=120 unit=psi
